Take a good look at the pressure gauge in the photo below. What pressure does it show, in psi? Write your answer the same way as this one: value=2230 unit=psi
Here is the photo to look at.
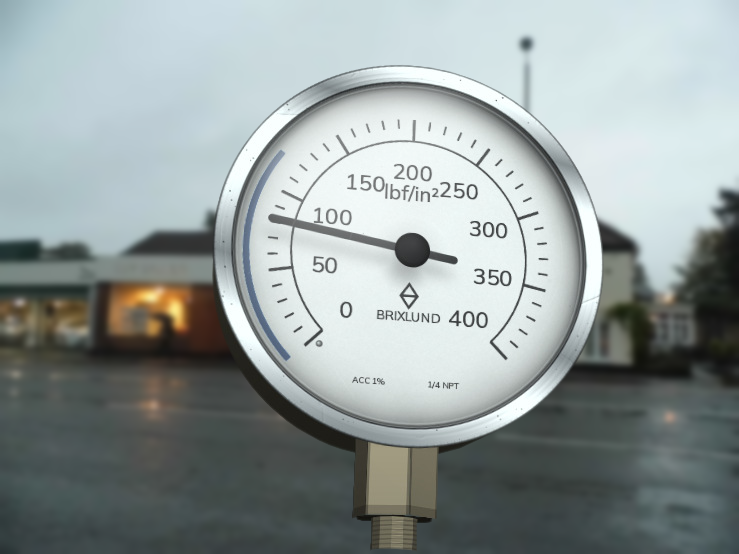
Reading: value=80 unit=psi
